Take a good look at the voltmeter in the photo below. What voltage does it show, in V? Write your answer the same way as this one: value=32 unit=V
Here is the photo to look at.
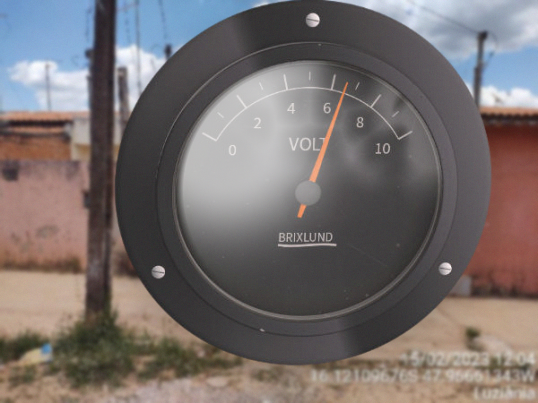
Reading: value=6.5 unit=V
